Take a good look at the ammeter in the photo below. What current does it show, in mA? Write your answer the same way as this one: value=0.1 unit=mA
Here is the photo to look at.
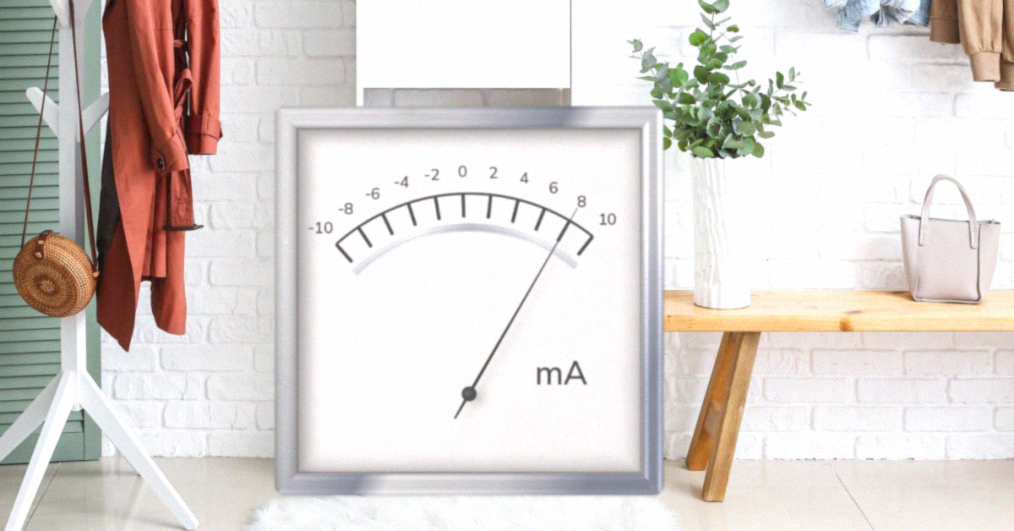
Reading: value=8 unit=mA
